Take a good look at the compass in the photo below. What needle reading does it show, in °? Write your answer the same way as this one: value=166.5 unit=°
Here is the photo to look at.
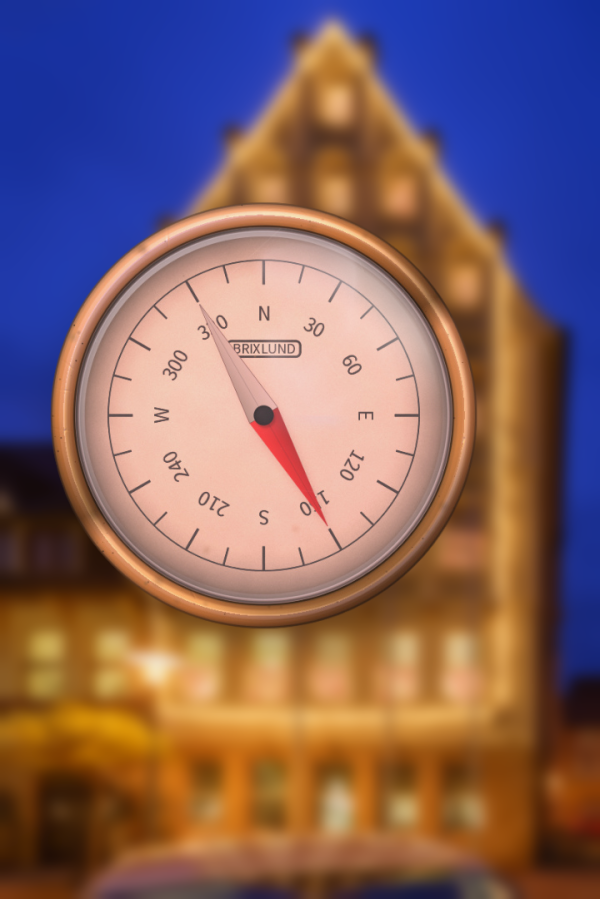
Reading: value=150 unit=°
